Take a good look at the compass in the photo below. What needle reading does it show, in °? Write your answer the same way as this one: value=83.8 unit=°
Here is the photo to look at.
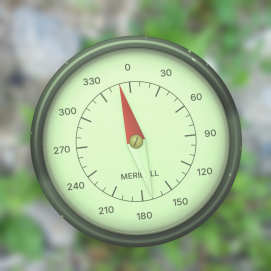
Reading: value=350 unit=°
